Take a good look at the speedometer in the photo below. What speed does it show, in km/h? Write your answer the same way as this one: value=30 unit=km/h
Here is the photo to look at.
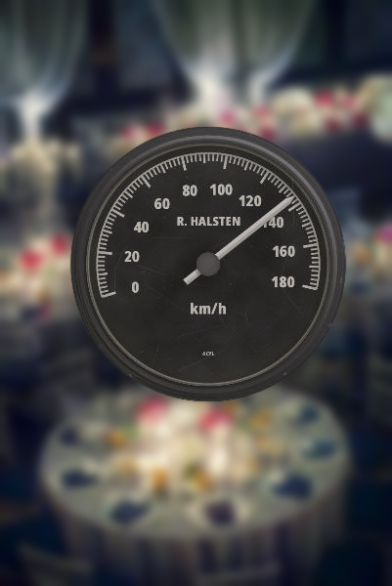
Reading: value=136 unit=km/h
